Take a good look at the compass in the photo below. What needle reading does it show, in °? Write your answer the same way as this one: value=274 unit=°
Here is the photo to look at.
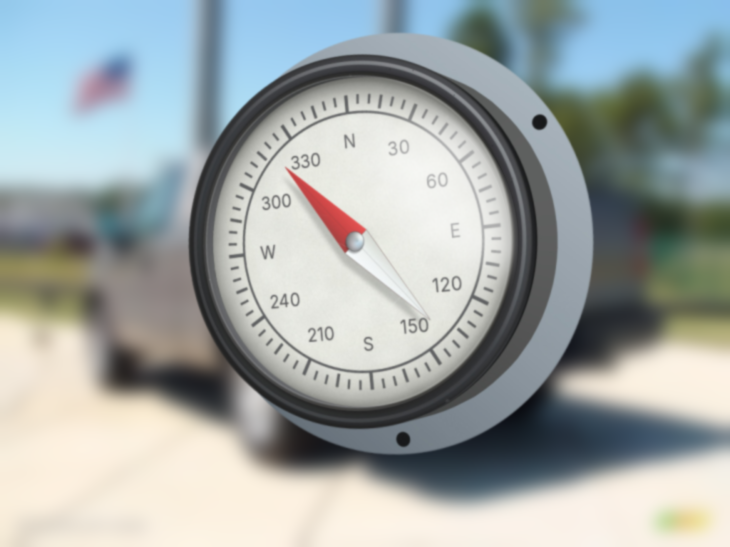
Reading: value=320 unit=°
